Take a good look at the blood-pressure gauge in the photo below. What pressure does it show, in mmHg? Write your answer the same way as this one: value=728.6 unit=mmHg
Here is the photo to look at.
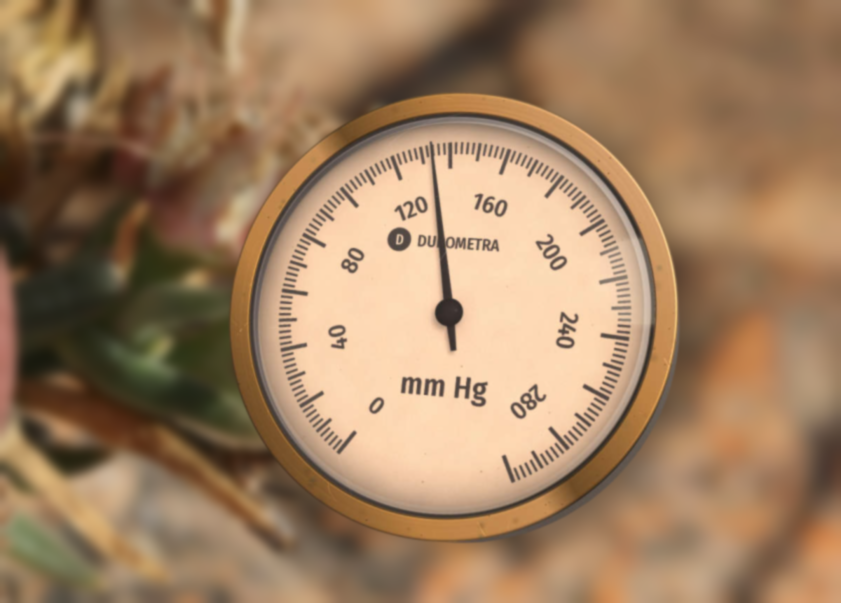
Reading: value=134 unit=mmHg
